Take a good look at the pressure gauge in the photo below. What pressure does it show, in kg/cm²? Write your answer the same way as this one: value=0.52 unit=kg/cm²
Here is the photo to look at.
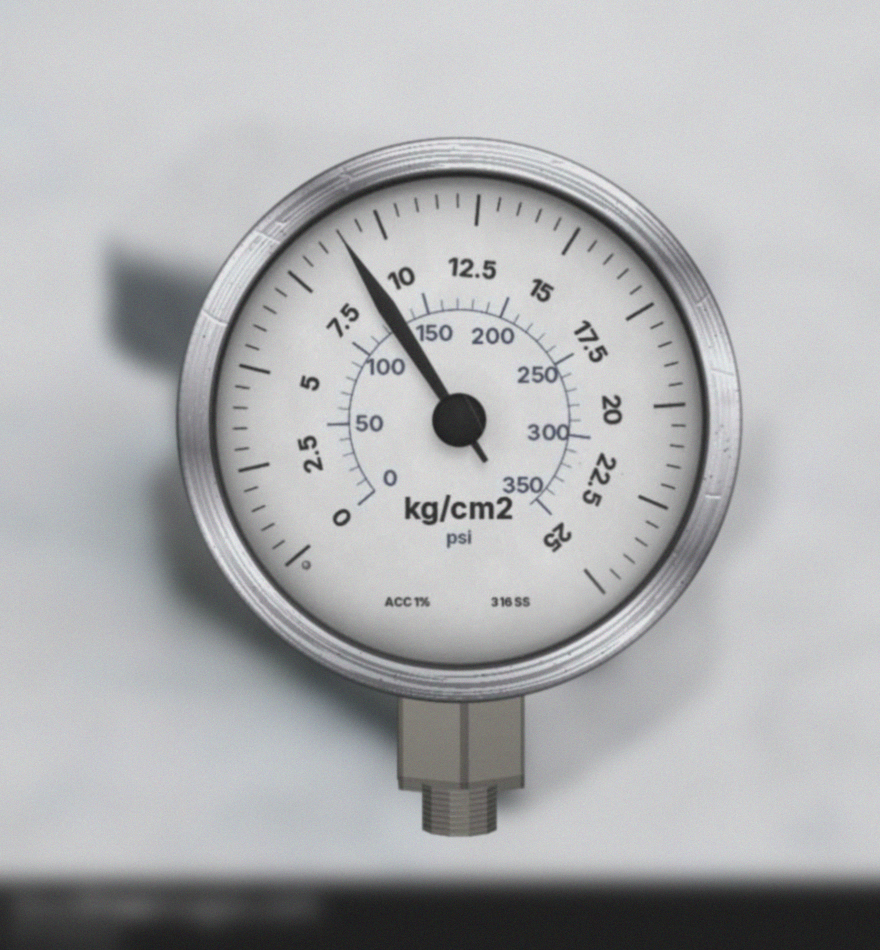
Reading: value=9 unit=kg/cm²
